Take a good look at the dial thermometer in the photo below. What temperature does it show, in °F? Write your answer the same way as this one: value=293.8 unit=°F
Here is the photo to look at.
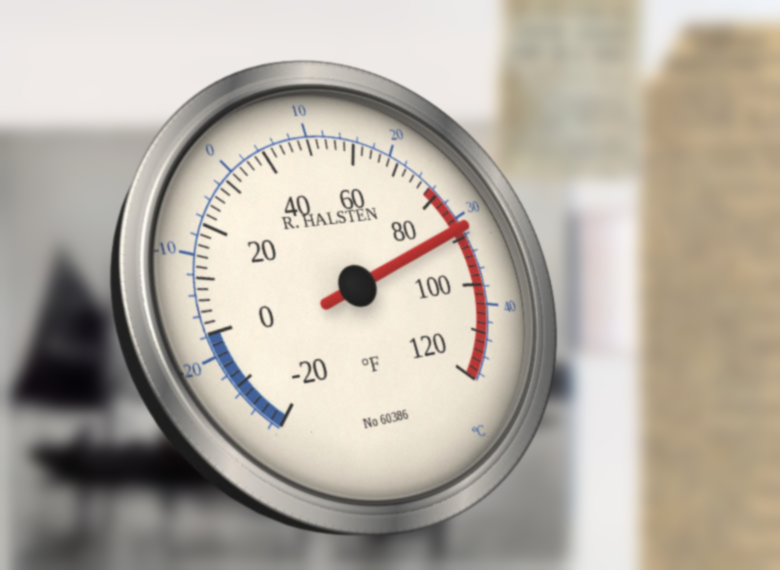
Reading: value=88 unit=°F
